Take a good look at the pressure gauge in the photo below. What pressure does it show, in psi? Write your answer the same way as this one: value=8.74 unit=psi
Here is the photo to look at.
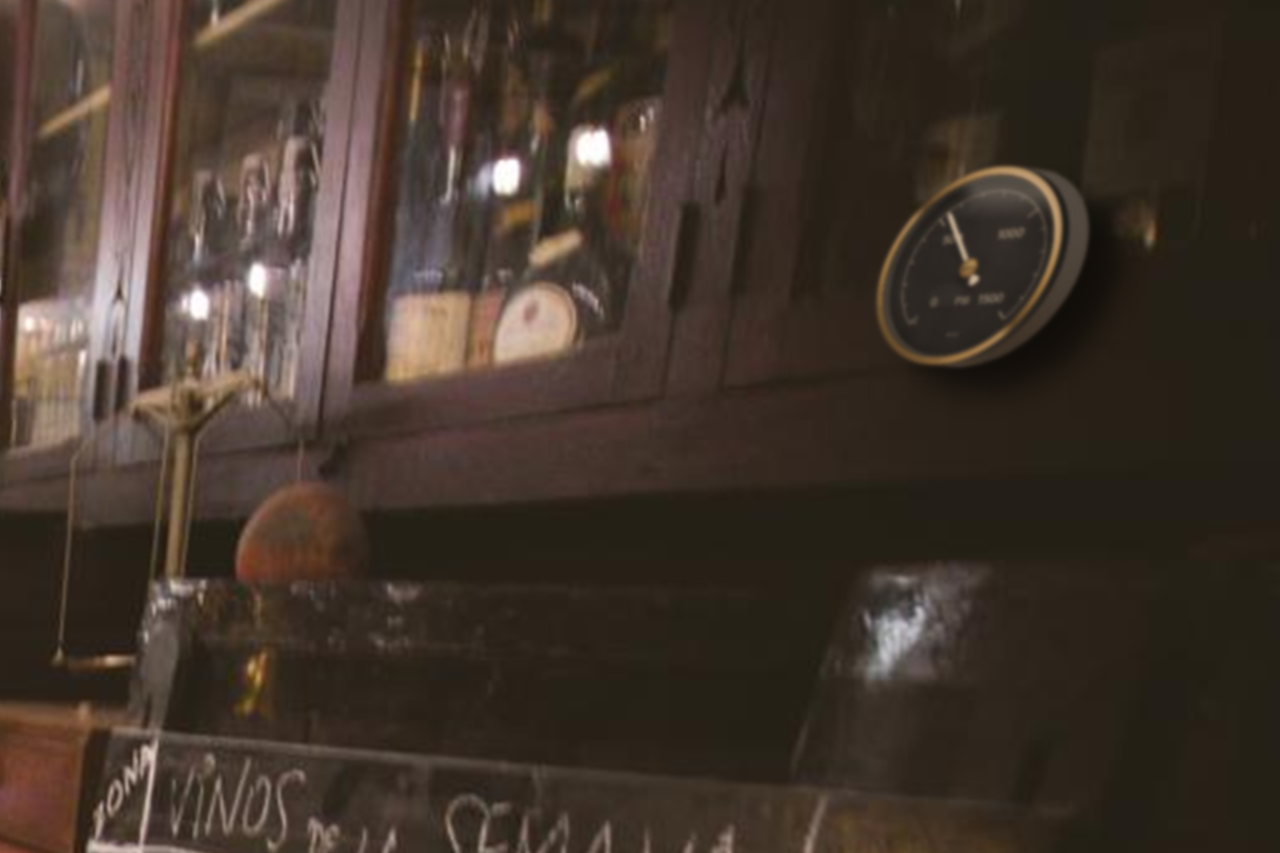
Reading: value=550 unit=psi
